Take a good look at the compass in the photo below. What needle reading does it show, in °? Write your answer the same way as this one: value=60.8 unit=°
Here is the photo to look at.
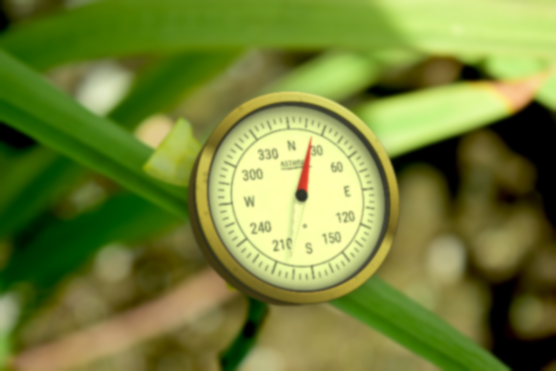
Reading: value=20 unit=°
